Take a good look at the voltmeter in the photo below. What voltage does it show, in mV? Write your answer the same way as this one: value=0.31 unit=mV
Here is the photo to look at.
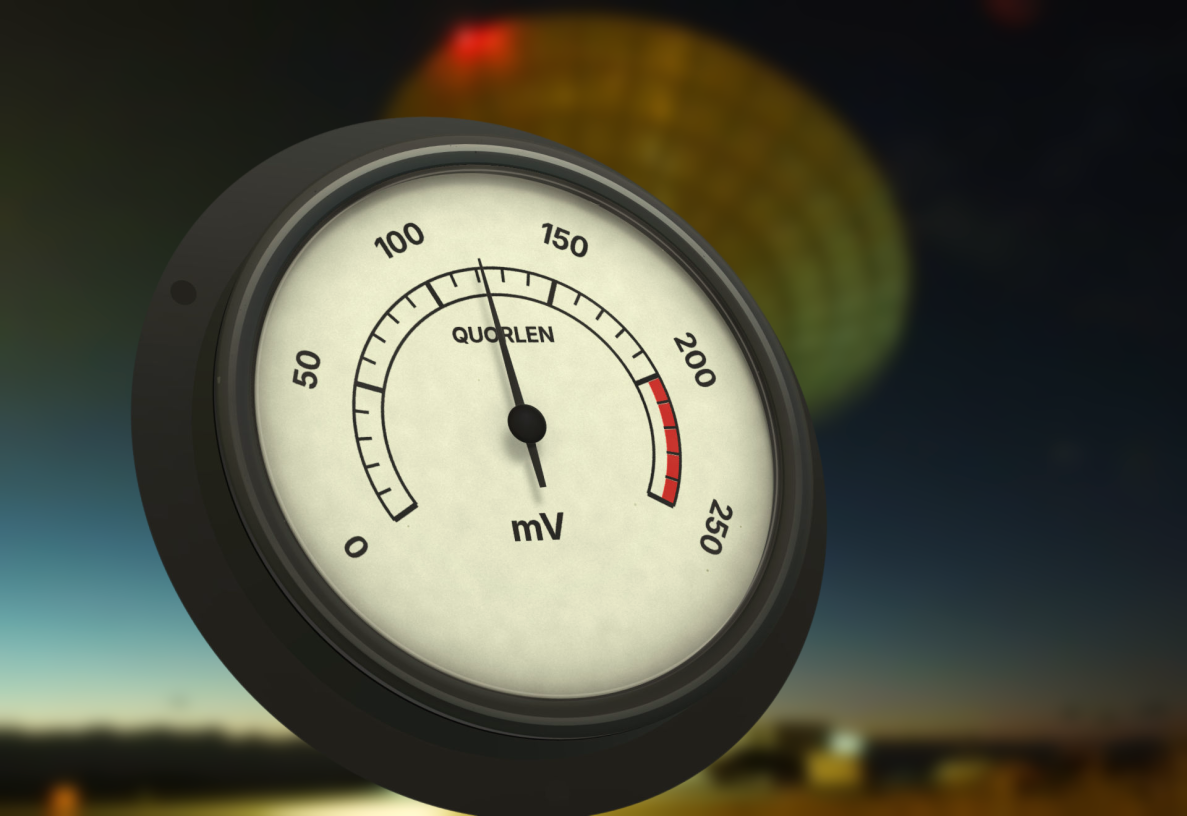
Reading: value=120 unit=mV
